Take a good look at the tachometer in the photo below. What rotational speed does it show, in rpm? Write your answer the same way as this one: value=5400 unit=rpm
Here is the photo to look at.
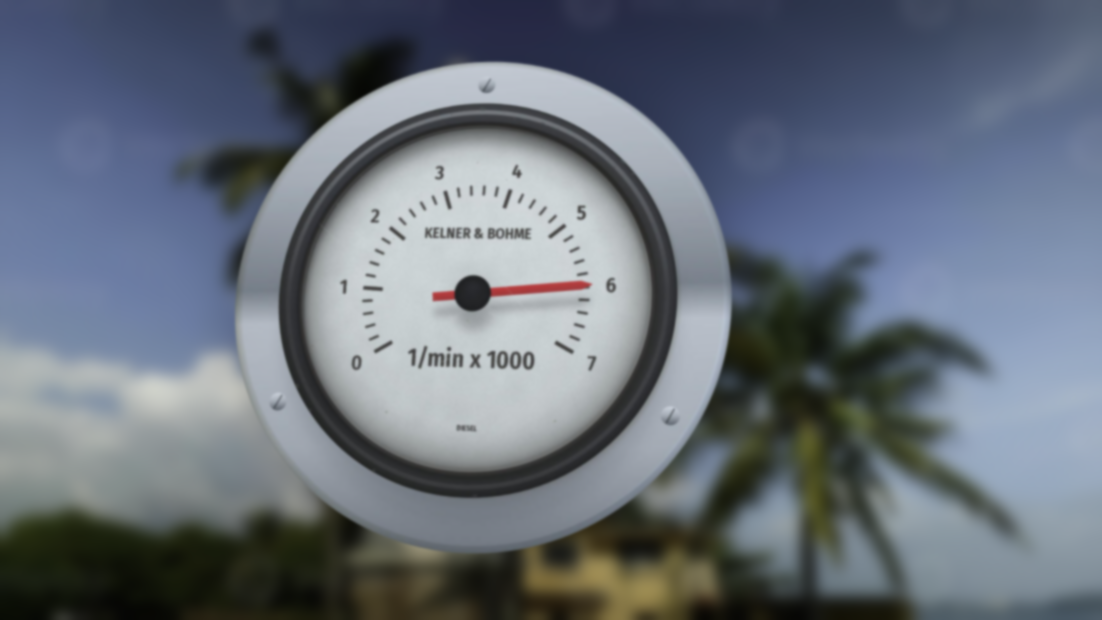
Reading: value=6000 unit=rpm
